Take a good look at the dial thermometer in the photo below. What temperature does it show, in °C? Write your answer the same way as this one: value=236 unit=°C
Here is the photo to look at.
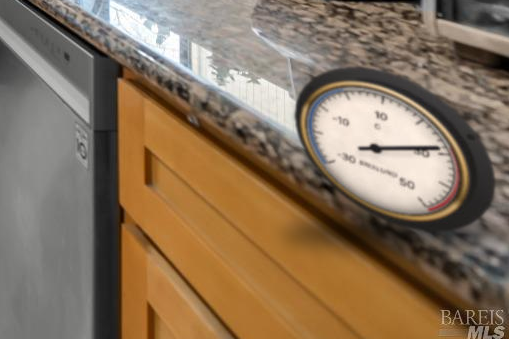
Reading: value=28 unit=°C
